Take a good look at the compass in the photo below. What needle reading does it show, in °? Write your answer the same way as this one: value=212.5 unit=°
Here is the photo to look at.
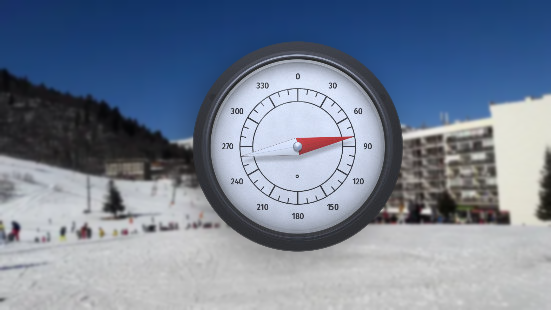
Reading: value=80 unit=°
